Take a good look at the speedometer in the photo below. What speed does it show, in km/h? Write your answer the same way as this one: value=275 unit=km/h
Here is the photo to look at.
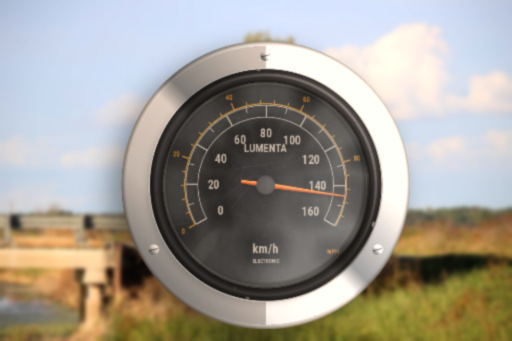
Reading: value=145 unit=km/h
